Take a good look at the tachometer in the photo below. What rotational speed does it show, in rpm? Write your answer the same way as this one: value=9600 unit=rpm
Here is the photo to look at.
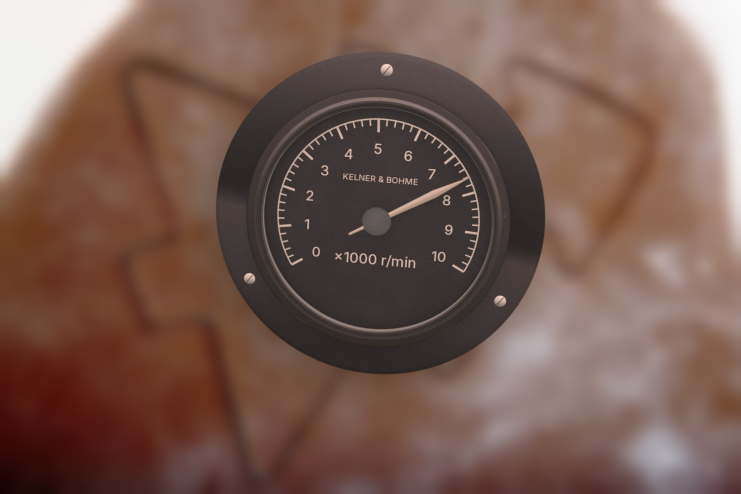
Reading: value=7600 unit=rpm
